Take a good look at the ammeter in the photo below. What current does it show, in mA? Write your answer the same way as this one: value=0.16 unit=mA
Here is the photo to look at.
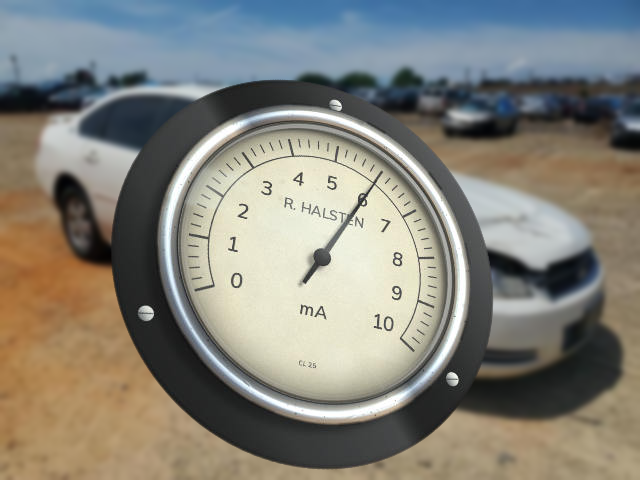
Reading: value=6 unit=mA
